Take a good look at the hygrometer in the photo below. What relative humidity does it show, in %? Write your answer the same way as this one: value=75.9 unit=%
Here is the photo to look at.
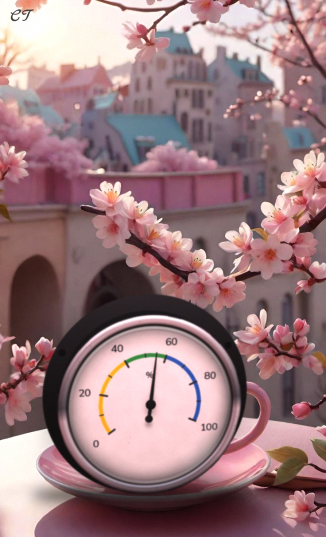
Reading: value=55 unit=%
